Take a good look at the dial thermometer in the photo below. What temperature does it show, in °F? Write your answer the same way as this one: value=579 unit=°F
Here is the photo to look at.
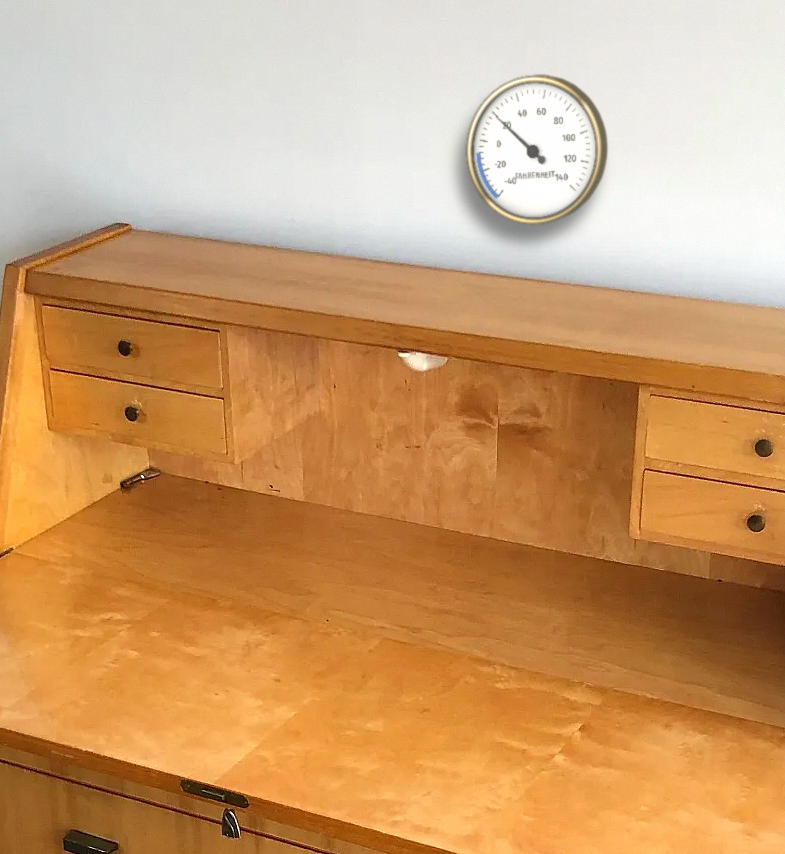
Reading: value=20 unit=°F
